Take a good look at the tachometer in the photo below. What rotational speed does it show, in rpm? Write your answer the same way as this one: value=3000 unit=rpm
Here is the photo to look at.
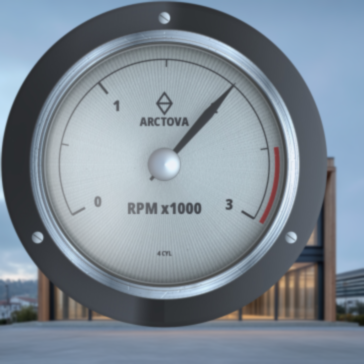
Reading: value=2000 unit=rpm
